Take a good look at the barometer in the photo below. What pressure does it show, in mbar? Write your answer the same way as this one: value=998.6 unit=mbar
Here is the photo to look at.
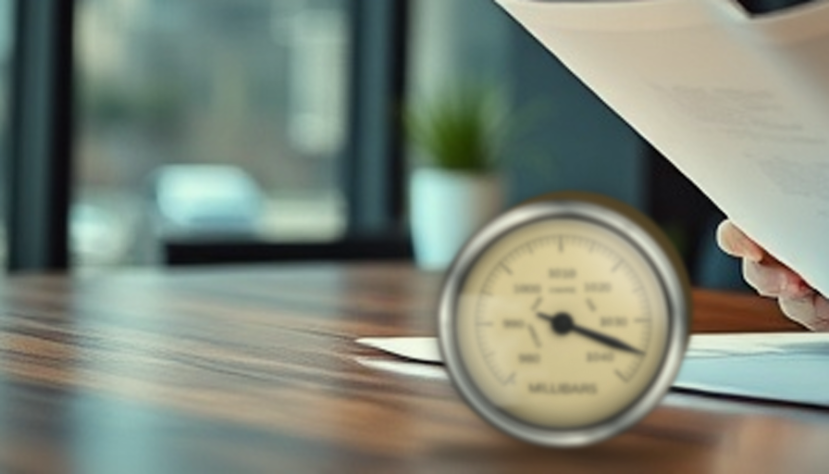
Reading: value=1035 unit=mbar
